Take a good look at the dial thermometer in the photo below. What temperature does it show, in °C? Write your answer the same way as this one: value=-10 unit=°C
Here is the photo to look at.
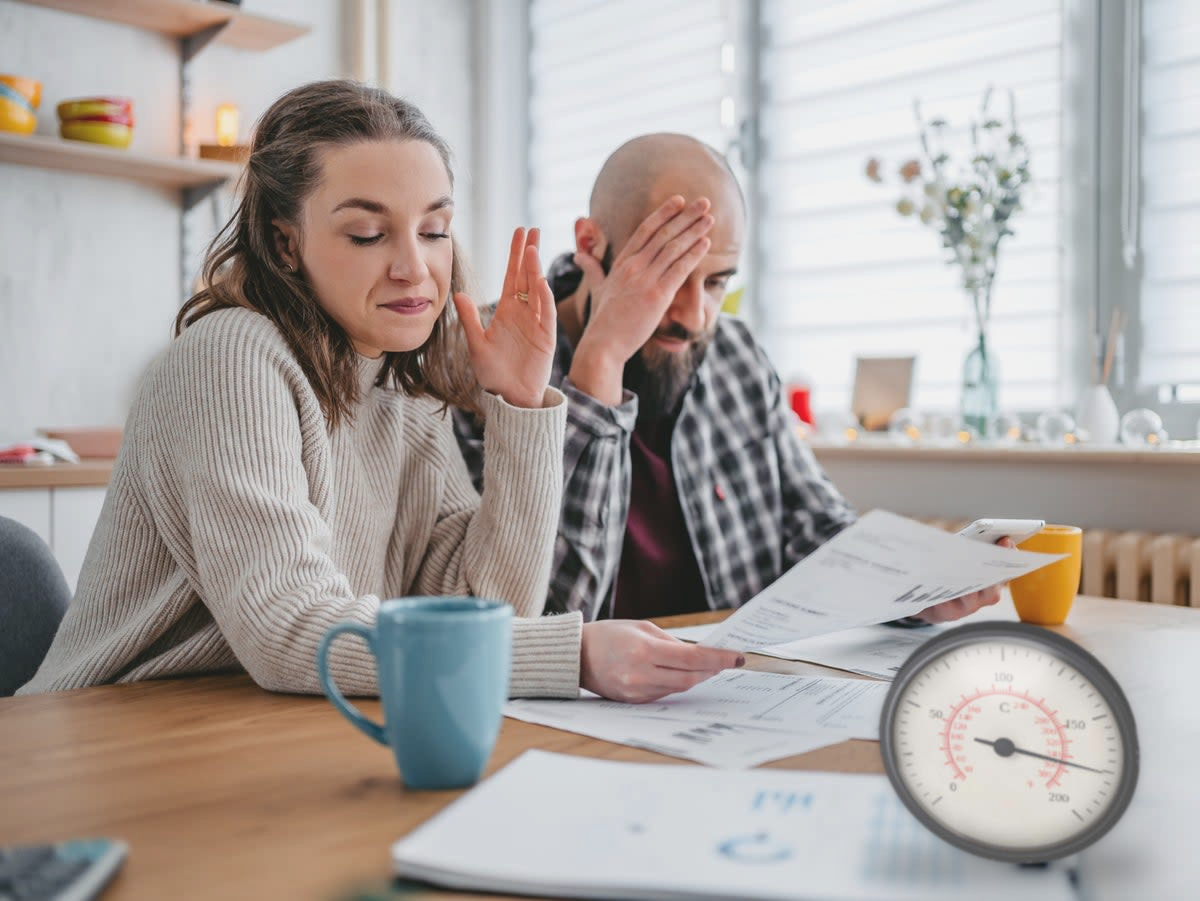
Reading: value=175 unit=°C
